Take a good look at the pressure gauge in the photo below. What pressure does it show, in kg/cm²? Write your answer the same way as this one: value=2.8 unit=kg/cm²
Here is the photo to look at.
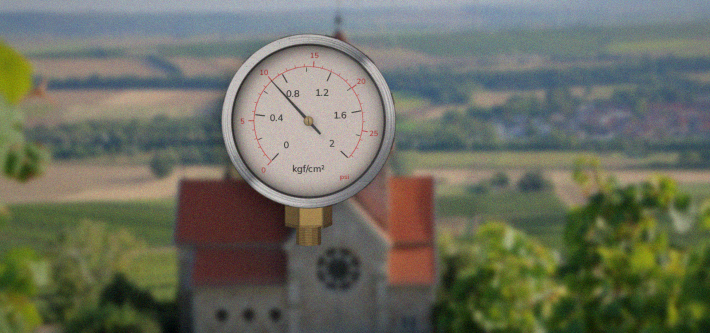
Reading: value=0.7 unit=kg/cm²
